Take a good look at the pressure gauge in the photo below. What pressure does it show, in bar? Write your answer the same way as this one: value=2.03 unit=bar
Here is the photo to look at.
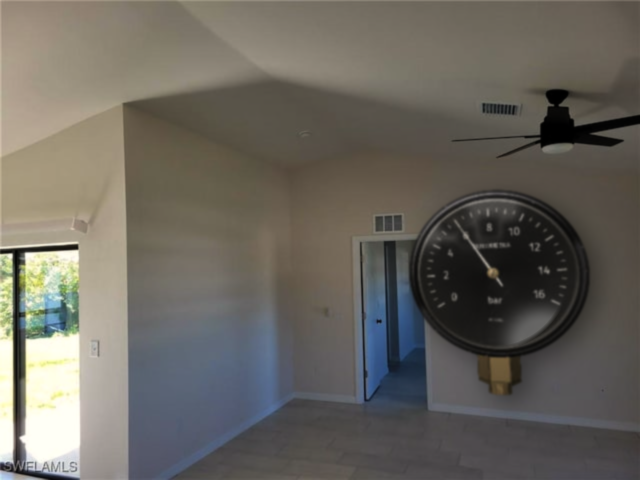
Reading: value=6 unit=bar
